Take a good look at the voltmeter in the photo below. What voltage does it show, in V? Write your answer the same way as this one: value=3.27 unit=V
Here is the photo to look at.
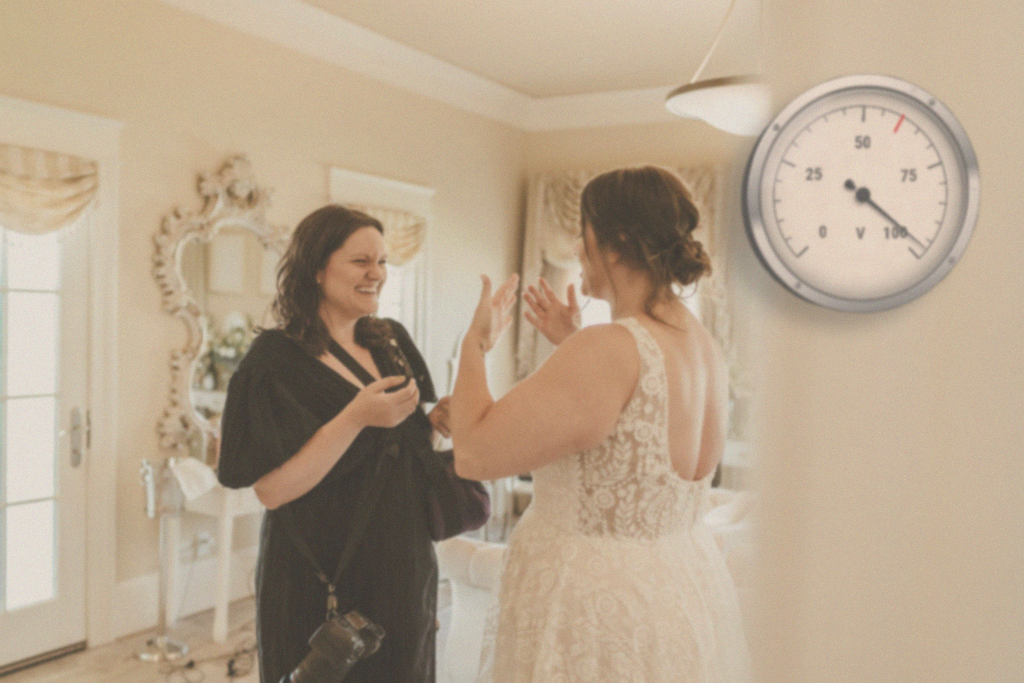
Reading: value=97.5 unit=V
